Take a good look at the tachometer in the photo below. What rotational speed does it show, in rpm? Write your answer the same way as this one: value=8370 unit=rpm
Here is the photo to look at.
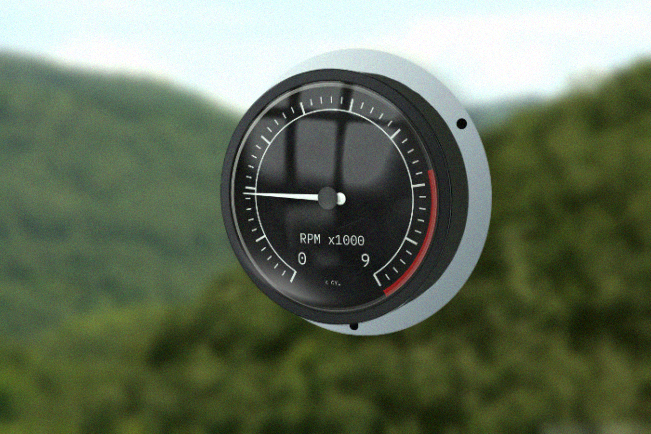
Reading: value=1900 unit=rpm
